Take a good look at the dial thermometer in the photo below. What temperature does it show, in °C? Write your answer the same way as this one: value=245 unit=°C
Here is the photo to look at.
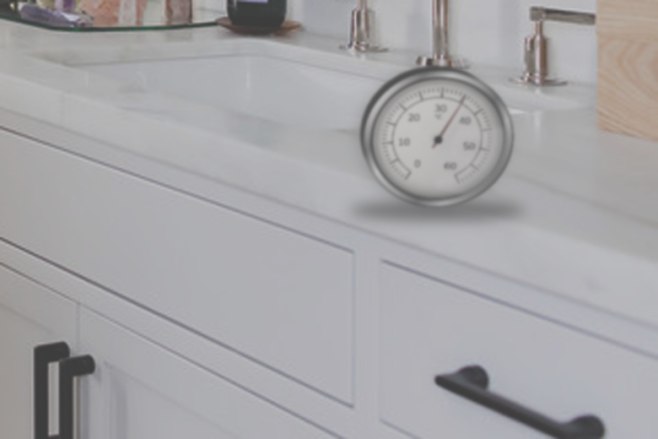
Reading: value=35 unit=°C
